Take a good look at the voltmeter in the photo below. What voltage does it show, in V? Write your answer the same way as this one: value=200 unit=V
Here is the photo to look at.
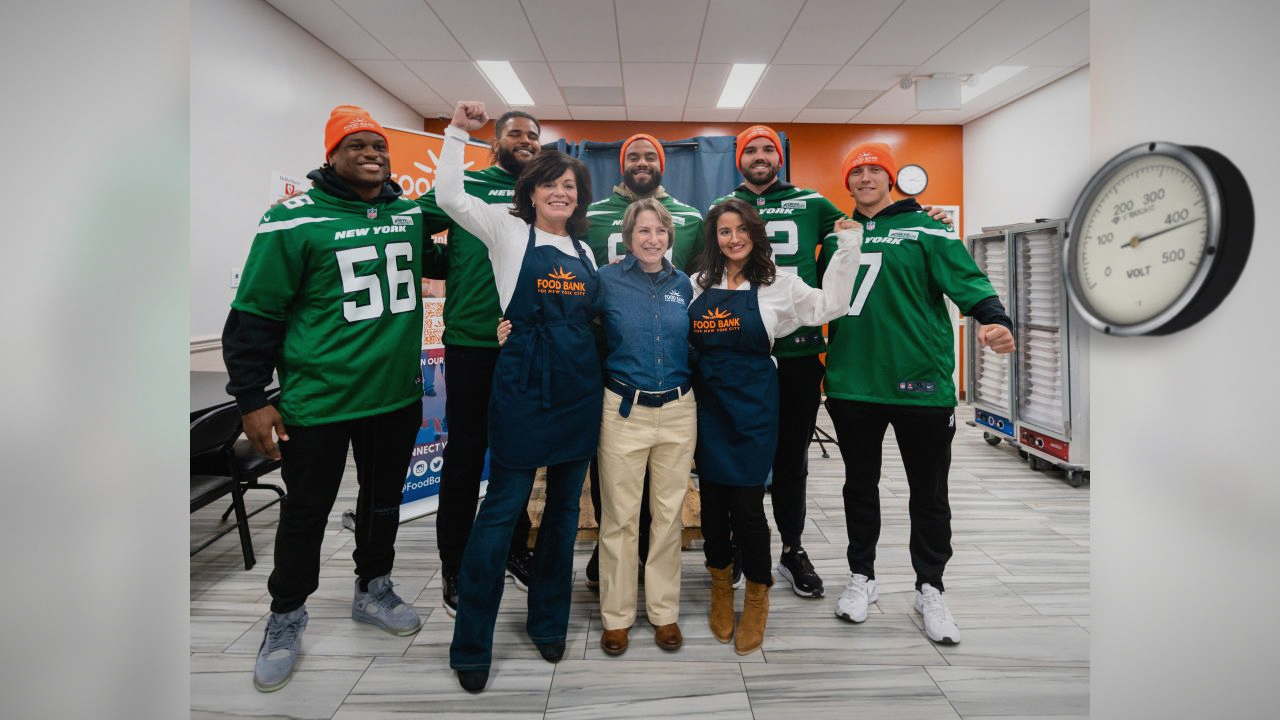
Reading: value=430 unit=V
